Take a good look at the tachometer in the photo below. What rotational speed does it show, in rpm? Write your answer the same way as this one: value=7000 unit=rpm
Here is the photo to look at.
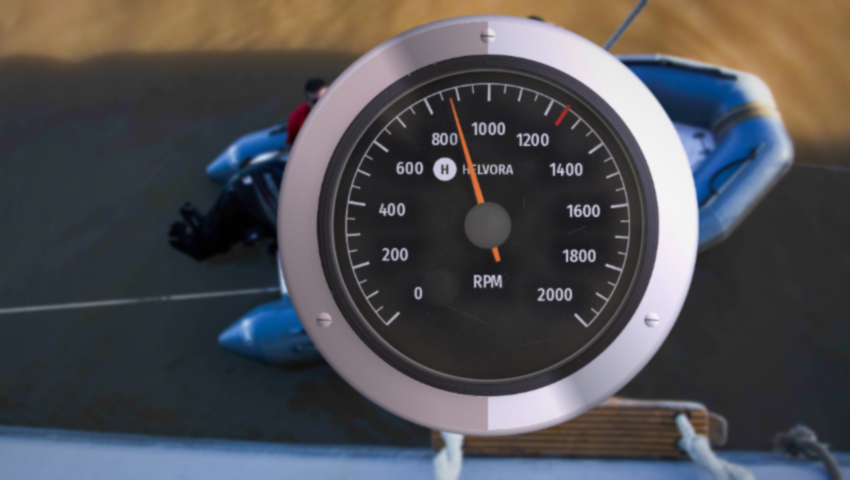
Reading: value=875 unit=rpm
